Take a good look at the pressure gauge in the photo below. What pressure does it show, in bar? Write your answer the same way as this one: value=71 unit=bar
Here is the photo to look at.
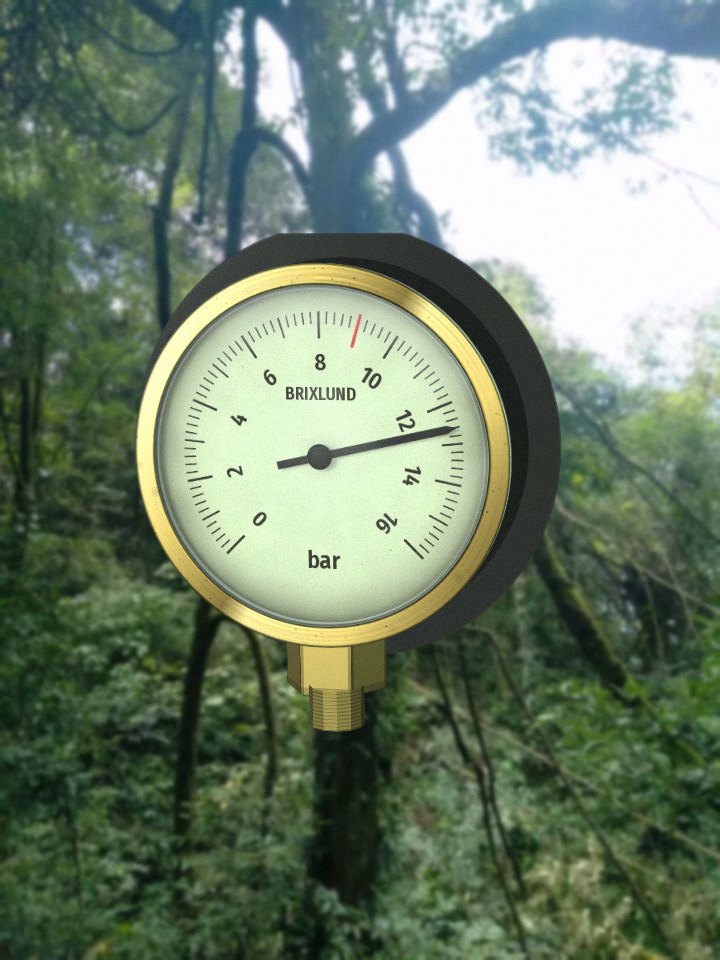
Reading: value=12.6 unit=bar
